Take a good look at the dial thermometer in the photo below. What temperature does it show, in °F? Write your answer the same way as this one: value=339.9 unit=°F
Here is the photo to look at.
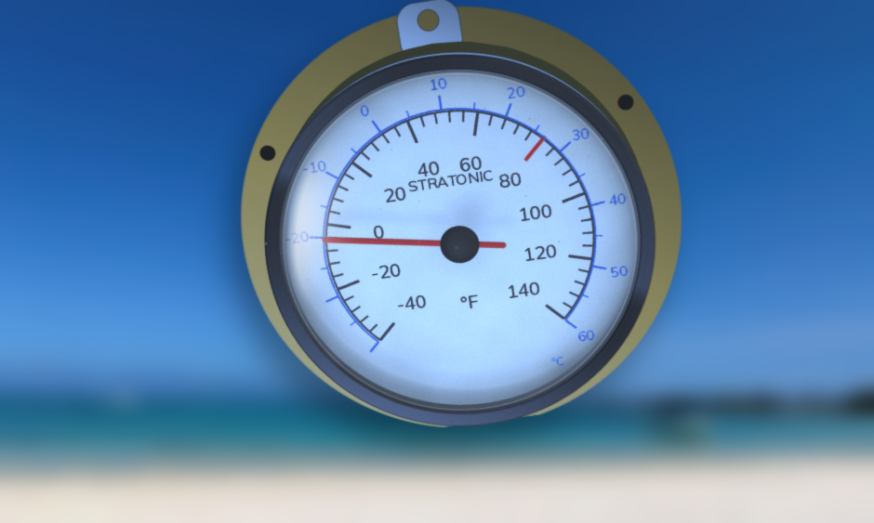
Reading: value=-4 unit=°F
